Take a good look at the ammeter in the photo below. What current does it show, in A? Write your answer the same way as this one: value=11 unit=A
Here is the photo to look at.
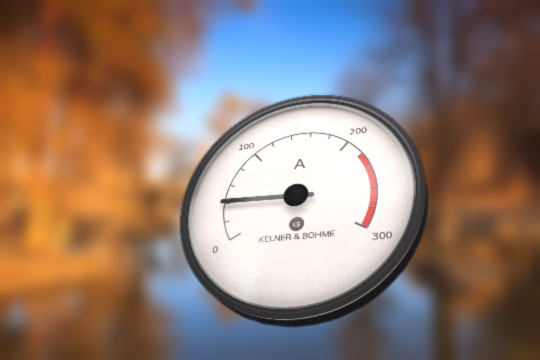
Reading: value=40 unit=A
